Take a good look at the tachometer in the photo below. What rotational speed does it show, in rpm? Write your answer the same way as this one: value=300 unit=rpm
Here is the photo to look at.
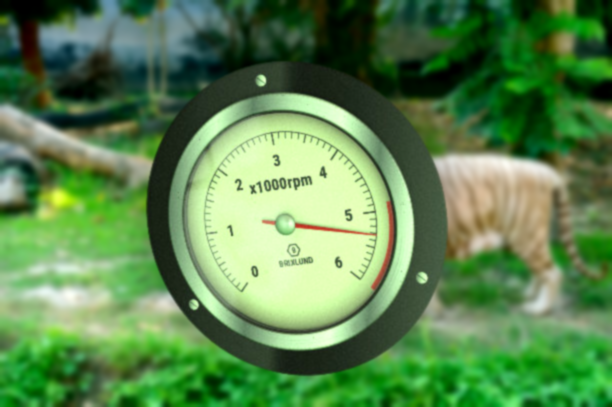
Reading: value=5300 unit=rpm
